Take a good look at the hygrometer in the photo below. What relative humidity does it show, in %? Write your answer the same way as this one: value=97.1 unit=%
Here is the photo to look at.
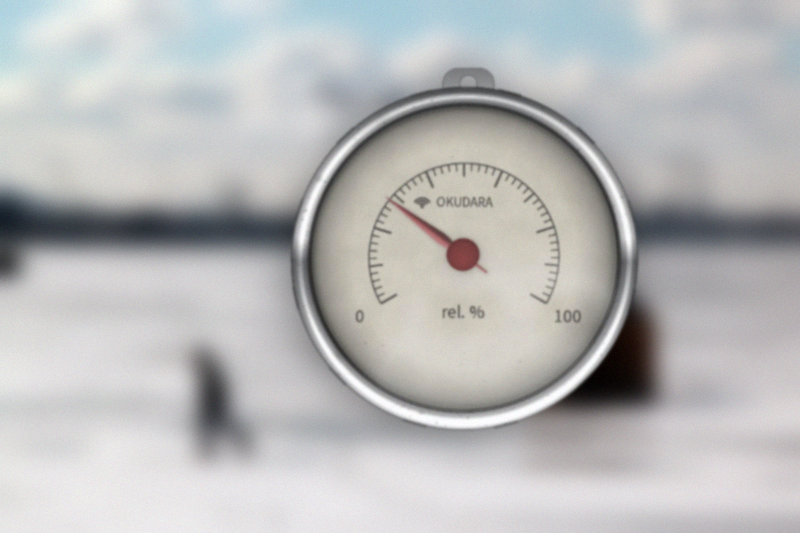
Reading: value=28 unit=%
